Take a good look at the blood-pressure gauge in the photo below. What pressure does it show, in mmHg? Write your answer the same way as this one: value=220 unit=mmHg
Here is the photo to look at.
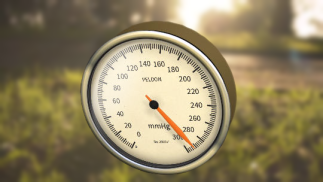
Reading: value=290 unit=mmHg
